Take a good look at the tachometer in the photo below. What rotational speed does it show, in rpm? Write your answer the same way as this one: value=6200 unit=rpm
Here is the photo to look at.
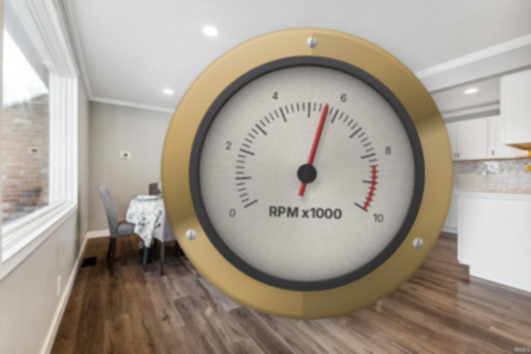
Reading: value=5600 unit=rpm
